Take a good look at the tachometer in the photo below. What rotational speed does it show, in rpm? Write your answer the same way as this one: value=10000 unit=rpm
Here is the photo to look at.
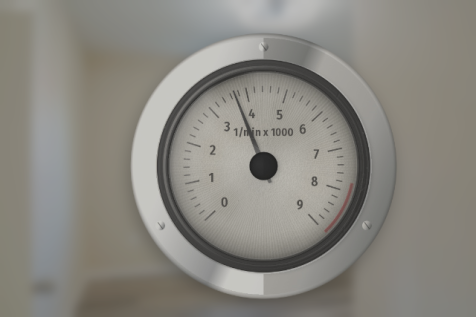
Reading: value=3700 unit=rpm
